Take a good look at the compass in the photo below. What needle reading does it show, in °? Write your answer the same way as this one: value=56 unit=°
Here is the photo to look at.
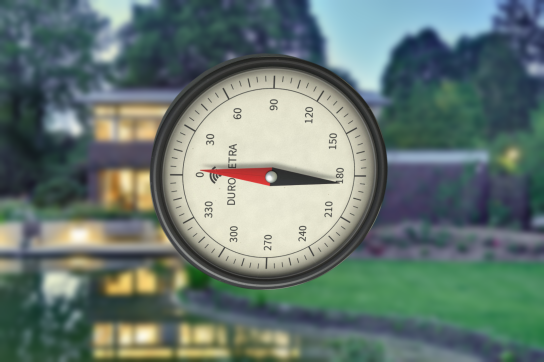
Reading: value=5 unit=°
